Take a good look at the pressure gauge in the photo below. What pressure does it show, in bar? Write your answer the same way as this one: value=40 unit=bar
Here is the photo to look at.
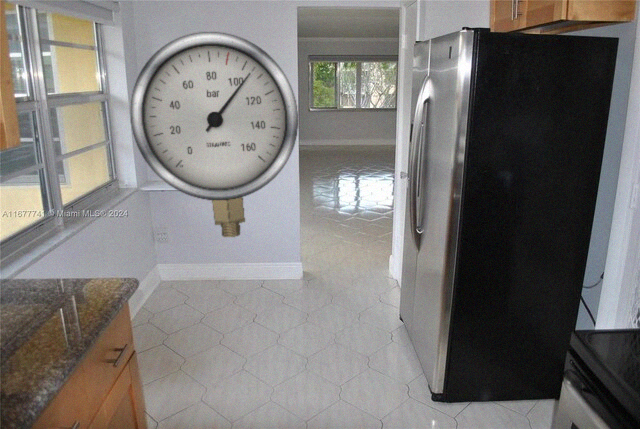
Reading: value=105 unit=bar
